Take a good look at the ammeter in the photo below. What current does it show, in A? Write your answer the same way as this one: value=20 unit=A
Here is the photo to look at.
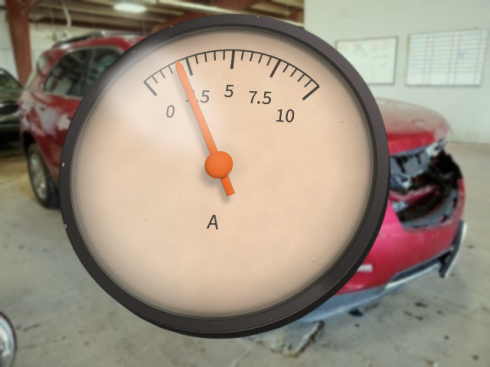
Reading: value=2 unit=A
